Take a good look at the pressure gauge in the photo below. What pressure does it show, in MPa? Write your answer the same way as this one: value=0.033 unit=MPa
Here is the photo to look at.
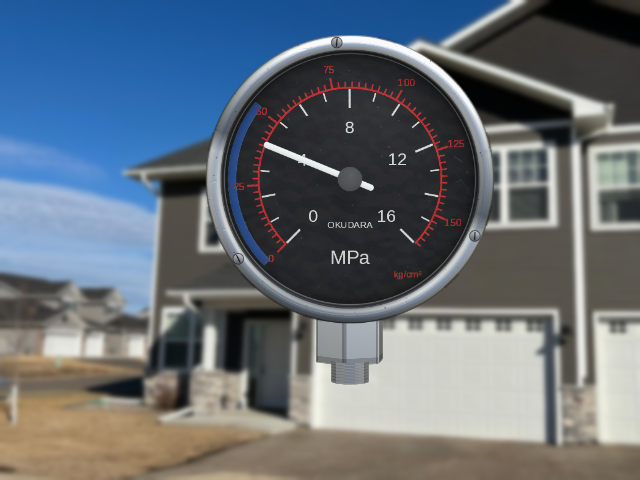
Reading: value=4 unit=MPa
